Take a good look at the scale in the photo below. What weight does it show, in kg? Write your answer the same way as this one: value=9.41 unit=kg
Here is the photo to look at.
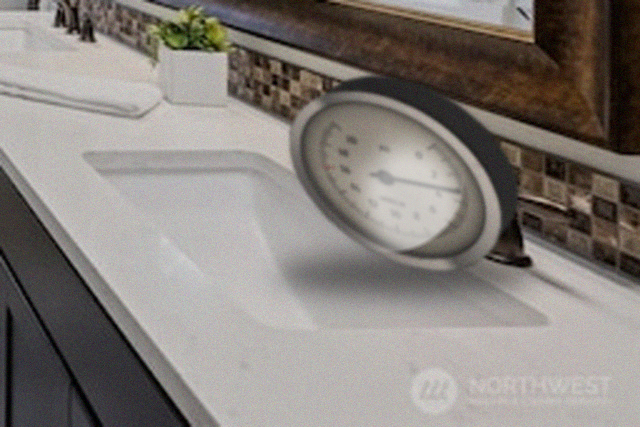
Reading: value=3 unit=kg
